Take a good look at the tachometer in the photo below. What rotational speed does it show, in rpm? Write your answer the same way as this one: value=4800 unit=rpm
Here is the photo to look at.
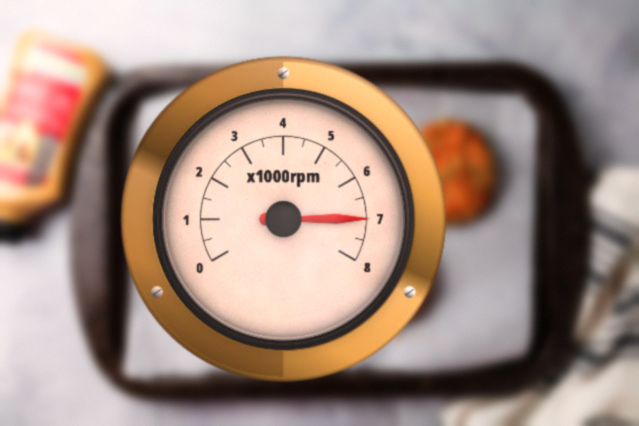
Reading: value=7000 unit=rpm
